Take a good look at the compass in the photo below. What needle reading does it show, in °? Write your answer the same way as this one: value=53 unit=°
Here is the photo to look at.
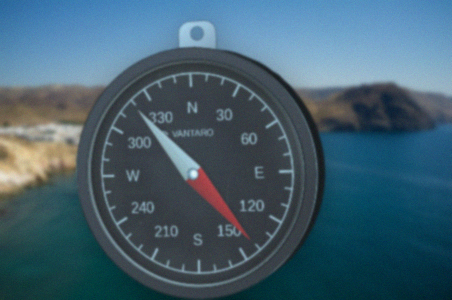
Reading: value=140 unit=°
